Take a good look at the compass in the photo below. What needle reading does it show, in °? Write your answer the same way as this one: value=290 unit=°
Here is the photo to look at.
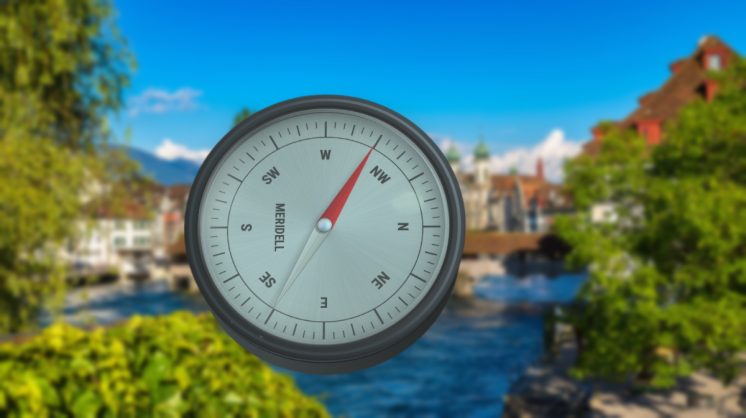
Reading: value=300 unit=°
